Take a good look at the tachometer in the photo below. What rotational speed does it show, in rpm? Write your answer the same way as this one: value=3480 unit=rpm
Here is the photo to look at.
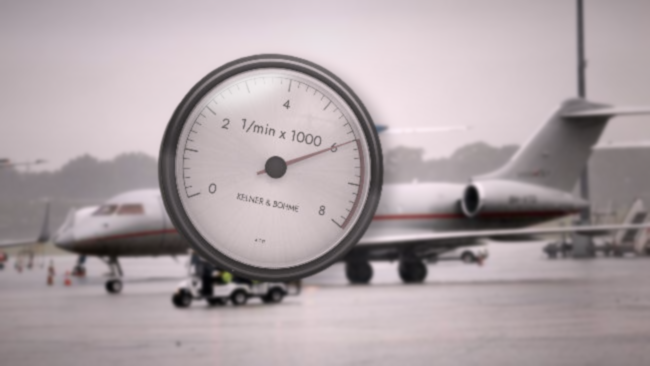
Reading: value=6000 unit=rpm
